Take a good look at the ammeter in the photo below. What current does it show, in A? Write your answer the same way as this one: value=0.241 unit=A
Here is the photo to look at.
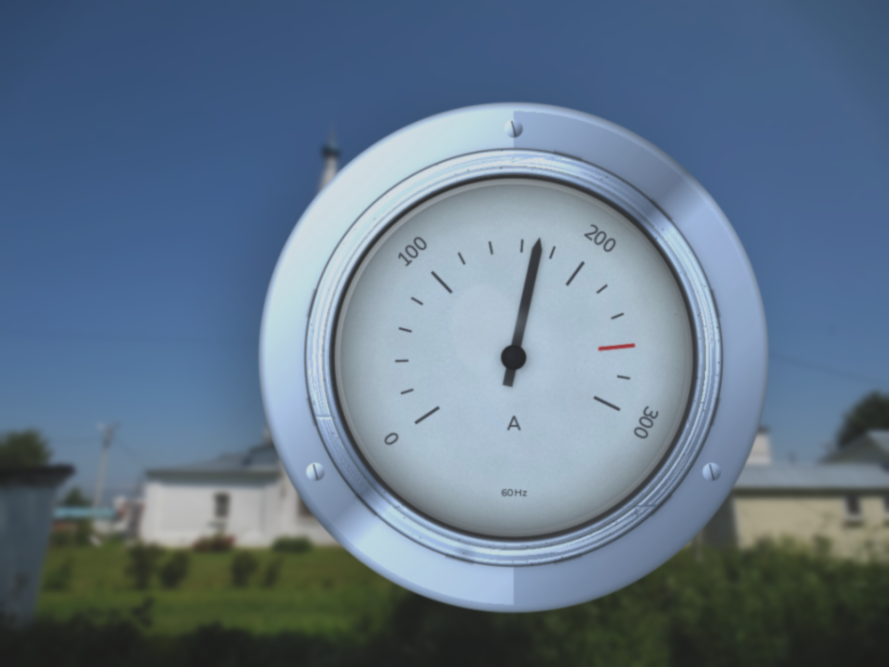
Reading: value=170 unit=A
